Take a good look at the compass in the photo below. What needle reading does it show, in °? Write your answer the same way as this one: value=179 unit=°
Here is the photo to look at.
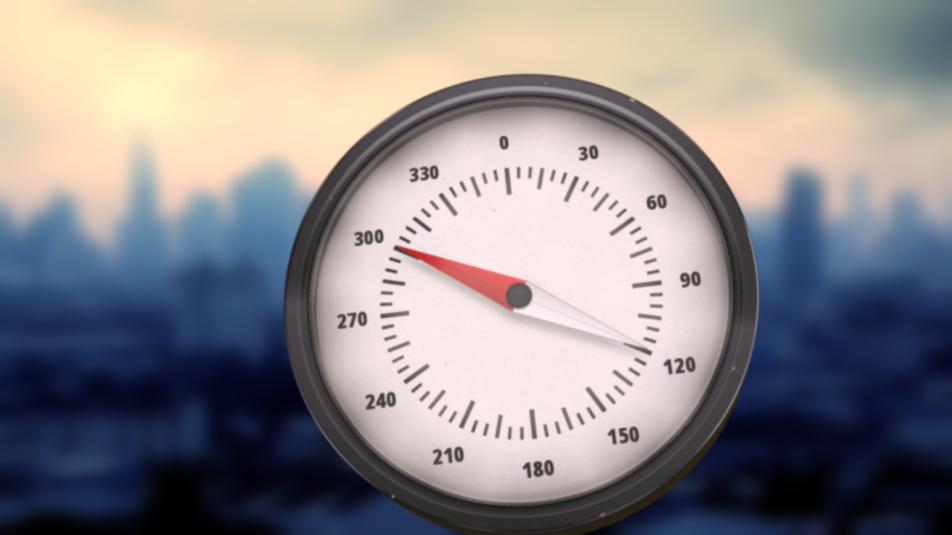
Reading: value=300 unit=°
